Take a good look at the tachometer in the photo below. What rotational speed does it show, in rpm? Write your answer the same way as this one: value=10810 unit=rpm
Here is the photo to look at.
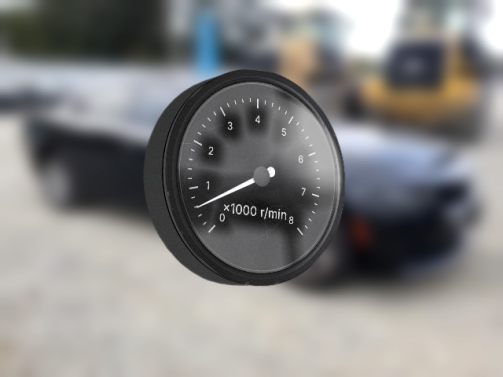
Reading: value=600 unit=rpm
